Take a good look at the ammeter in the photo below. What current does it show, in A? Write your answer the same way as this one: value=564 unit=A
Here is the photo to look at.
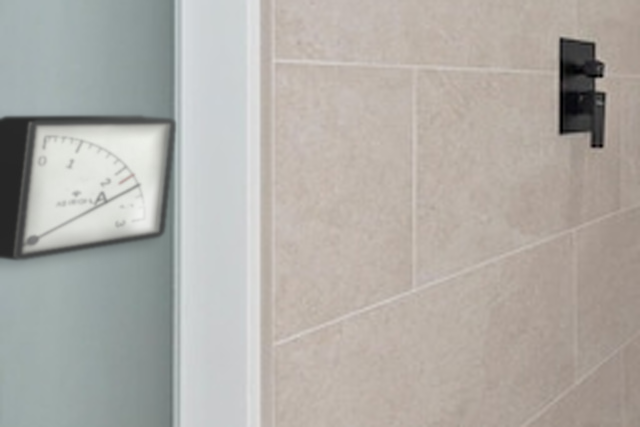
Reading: value=2.4 unit=A
